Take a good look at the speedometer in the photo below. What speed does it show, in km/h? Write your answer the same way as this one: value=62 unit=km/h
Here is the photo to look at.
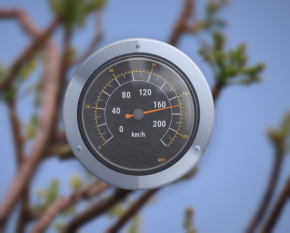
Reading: value=170 unit=km/h
